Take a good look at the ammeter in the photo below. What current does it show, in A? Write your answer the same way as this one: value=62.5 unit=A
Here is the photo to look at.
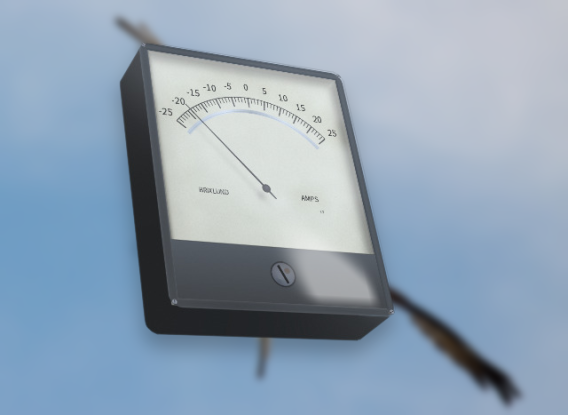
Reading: value=-20 unit=A
